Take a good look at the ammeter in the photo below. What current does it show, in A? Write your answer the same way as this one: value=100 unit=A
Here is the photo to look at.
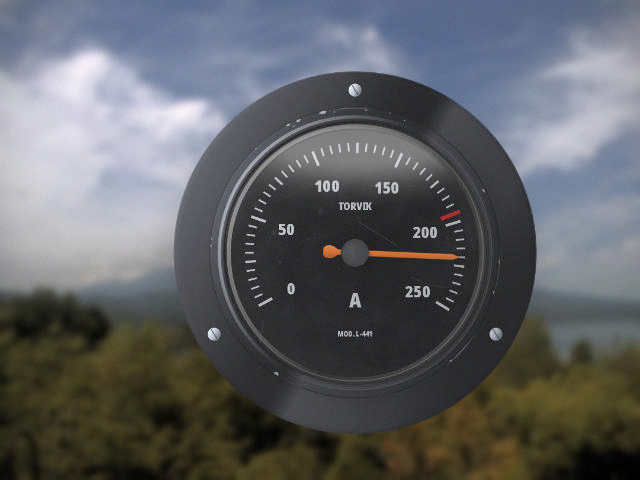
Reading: value=220 unit=A
